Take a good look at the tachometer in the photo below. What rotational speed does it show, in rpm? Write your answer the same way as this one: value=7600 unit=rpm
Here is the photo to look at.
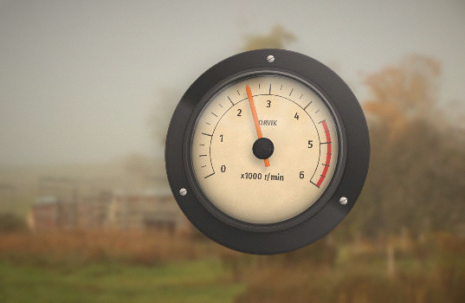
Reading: value=2500 unit=rpm
